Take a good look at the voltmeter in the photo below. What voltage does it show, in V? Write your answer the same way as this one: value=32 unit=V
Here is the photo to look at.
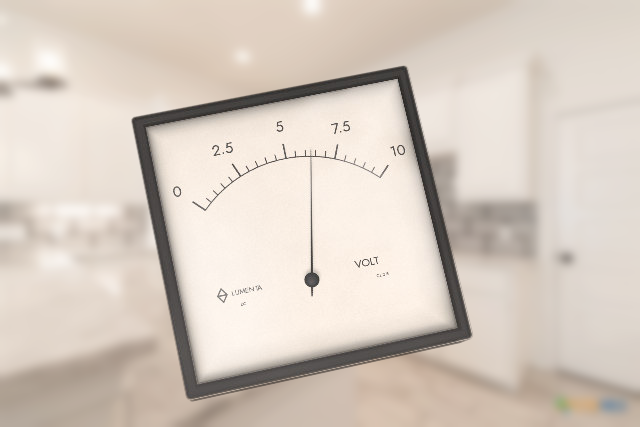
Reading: value=6.25 unit=V
